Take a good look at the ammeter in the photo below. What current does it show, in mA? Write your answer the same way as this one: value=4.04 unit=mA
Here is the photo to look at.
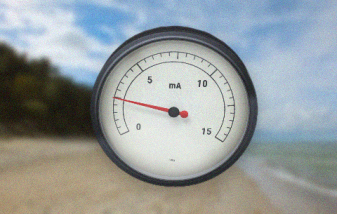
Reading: value=2.5 unit=mA
